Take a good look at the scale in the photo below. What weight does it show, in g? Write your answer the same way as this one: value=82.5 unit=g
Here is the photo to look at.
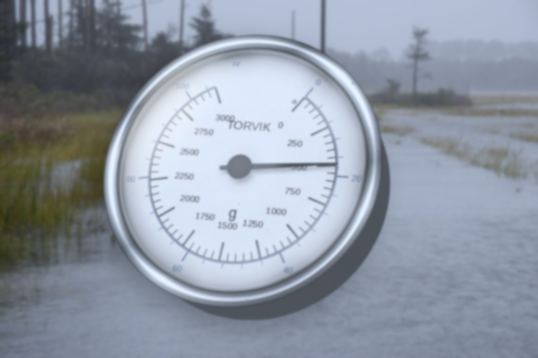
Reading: value=500 unit=g
